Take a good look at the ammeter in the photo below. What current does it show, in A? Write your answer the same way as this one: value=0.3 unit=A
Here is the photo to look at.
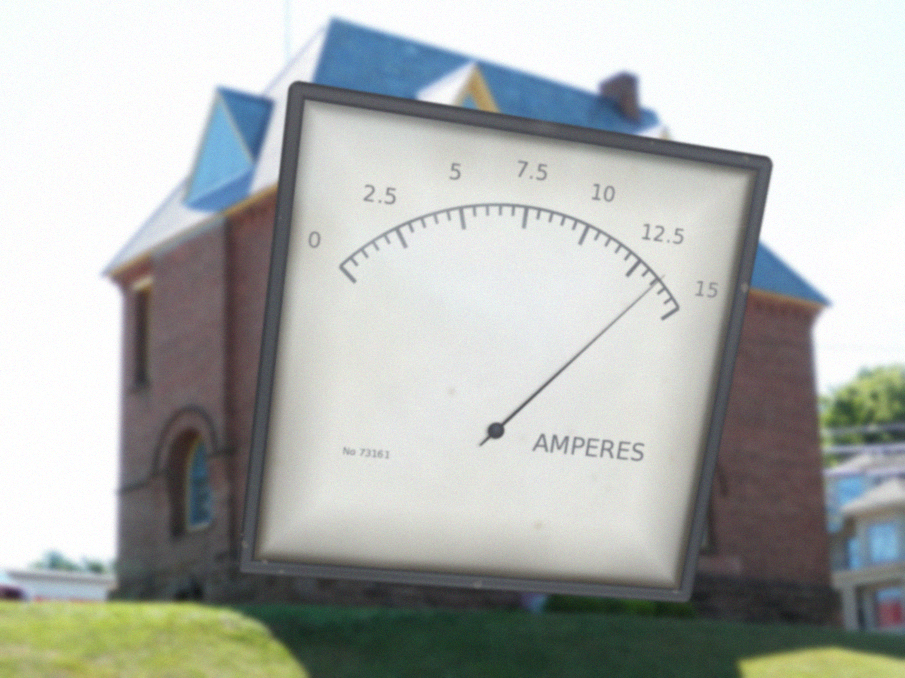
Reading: value=13.5 unit=A
